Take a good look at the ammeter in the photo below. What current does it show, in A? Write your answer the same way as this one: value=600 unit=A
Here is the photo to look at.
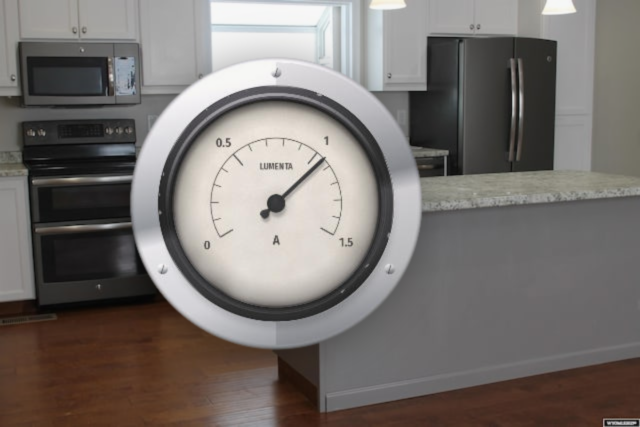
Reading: value=1.05 unit=A
